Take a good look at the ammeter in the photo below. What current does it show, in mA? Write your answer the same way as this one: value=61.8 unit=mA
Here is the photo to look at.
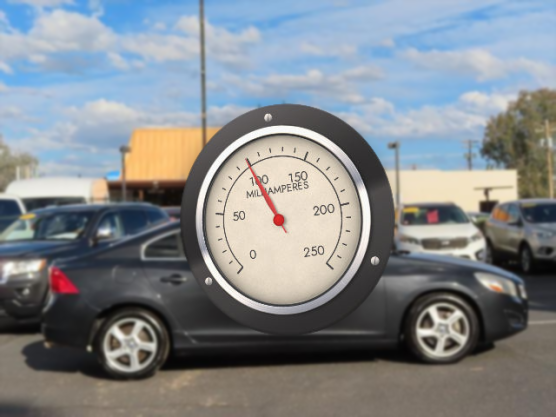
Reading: value=100 unit=mA
